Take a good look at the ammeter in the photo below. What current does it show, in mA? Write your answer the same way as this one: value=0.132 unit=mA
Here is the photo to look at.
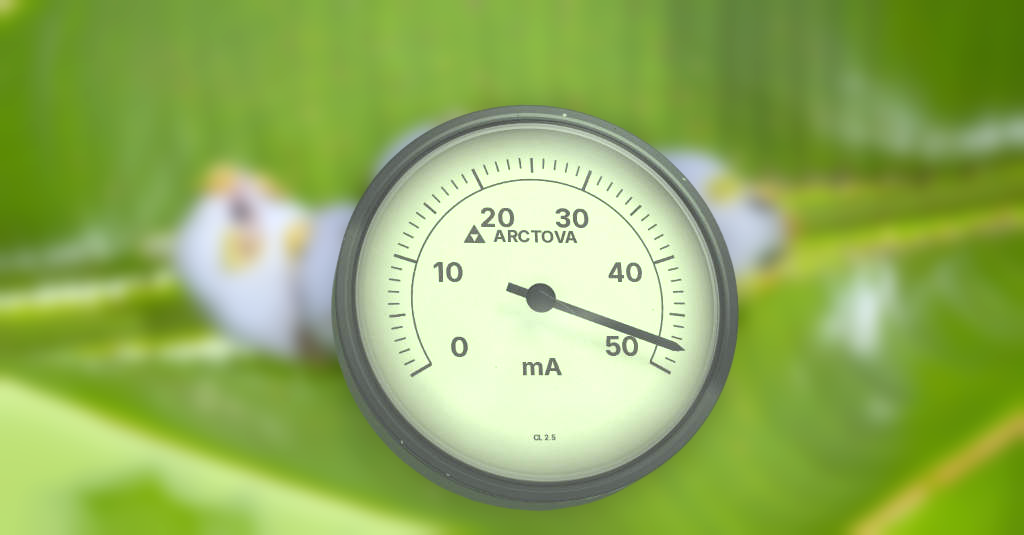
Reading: value=48 unit=mA
